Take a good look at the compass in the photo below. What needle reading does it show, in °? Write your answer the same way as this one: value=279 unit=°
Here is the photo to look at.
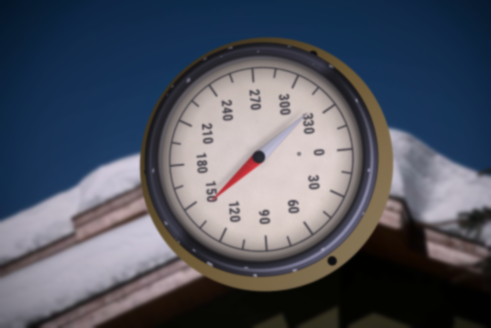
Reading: value=142.5 unit=°
